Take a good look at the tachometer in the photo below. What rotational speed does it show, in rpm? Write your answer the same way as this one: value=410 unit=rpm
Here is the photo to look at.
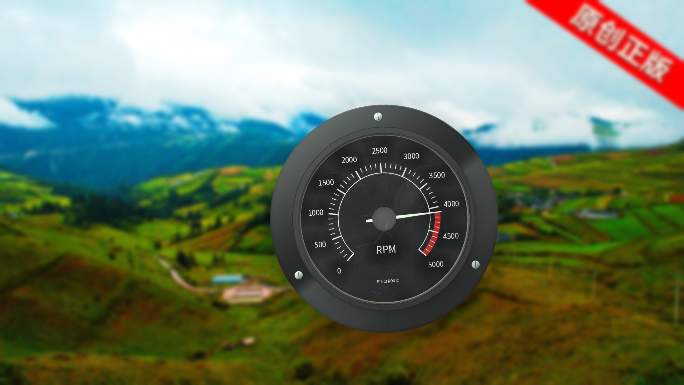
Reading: value=4100 unit=rpm
